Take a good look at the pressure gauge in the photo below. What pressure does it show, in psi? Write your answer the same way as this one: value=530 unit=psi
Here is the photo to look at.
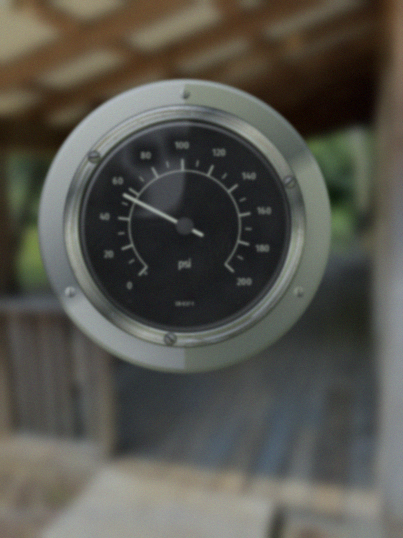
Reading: value=55 unit=psi
